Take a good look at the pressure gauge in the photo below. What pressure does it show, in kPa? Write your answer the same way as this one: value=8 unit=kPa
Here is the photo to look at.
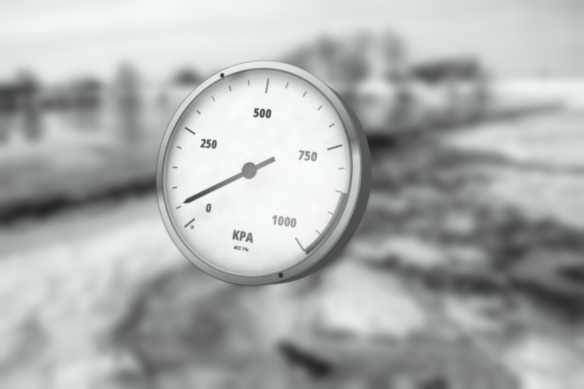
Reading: value=50 unit=kPa
